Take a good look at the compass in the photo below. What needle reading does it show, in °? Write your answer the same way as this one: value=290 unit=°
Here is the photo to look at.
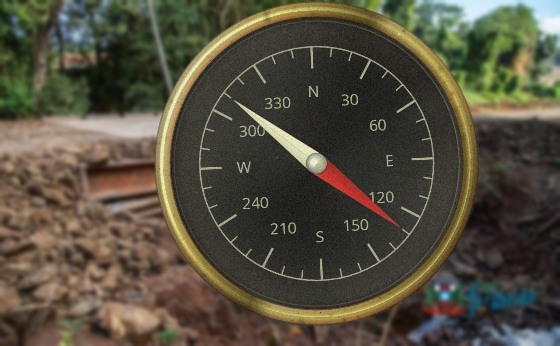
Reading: value=130 unit=°
